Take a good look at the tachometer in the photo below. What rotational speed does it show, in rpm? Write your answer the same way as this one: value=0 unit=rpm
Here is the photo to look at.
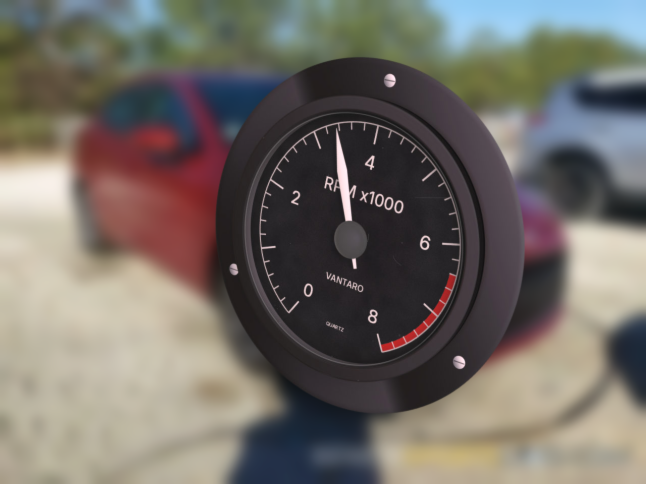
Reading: value=3400 unit=rpm
